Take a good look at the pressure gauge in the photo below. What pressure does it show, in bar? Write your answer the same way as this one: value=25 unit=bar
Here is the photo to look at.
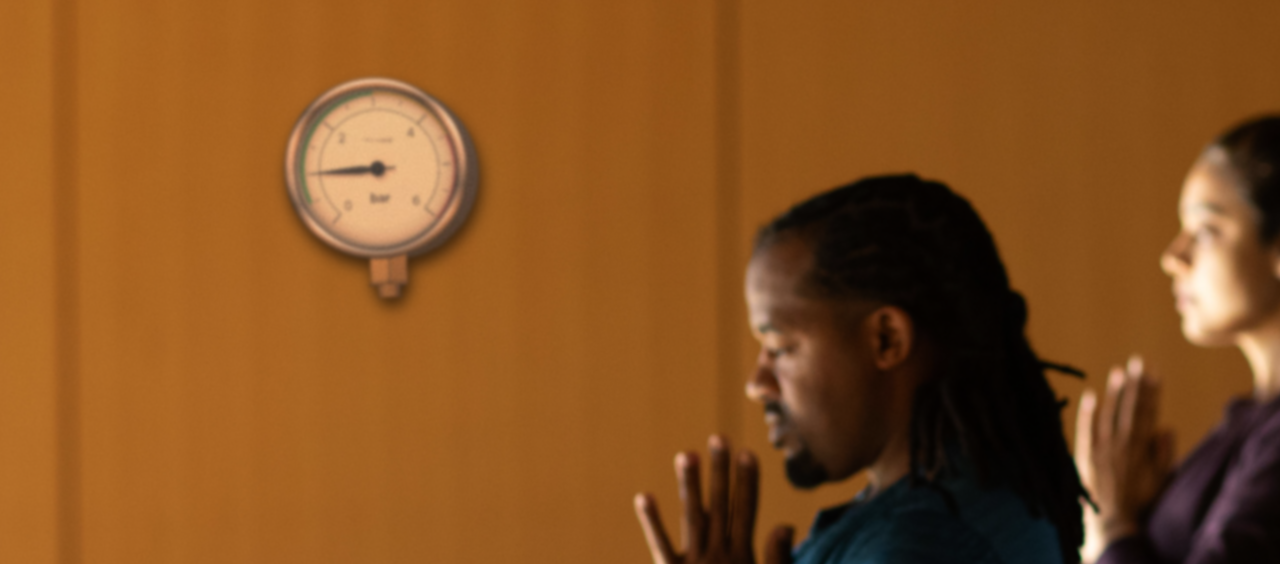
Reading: value=1 unit=bar
